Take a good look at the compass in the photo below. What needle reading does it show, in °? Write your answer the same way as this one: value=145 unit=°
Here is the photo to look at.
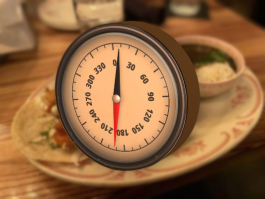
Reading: value=190 unit=°
